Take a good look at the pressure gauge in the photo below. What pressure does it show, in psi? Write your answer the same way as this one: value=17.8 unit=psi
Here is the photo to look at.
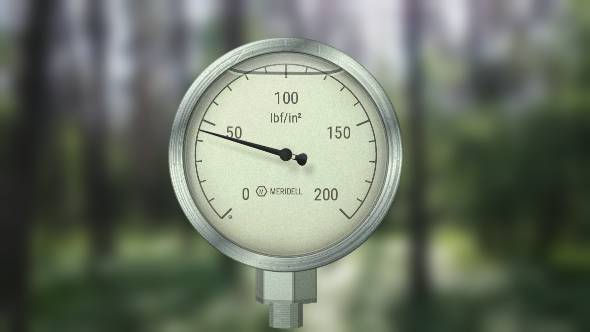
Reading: value=45 unit=psi
